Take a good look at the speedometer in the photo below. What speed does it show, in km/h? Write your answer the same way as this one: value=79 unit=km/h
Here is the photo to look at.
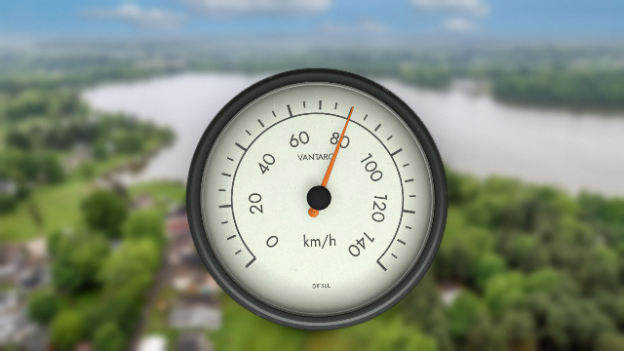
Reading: value=80 unit=km/h
